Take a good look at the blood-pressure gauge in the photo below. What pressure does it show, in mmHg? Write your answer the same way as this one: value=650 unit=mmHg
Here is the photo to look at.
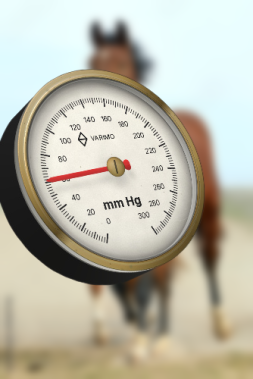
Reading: value=60 unit=mmHg
